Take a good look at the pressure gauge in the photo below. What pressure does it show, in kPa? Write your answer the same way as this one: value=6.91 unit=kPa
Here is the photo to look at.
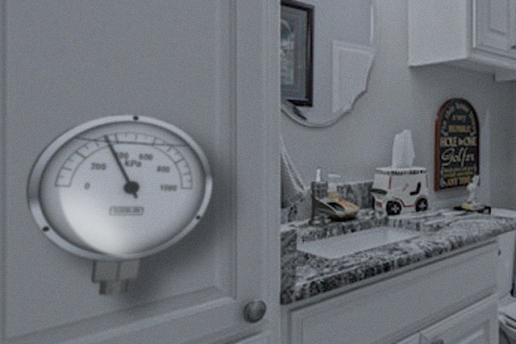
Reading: value=350 unit=kPa
